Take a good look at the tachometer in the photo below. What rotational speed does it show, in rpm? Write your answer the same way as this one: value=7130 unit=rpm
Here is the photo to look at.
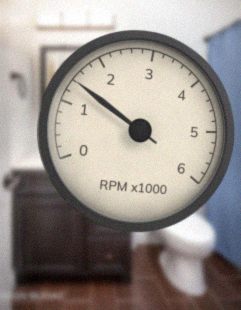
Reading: value=1400 unit=rpm
